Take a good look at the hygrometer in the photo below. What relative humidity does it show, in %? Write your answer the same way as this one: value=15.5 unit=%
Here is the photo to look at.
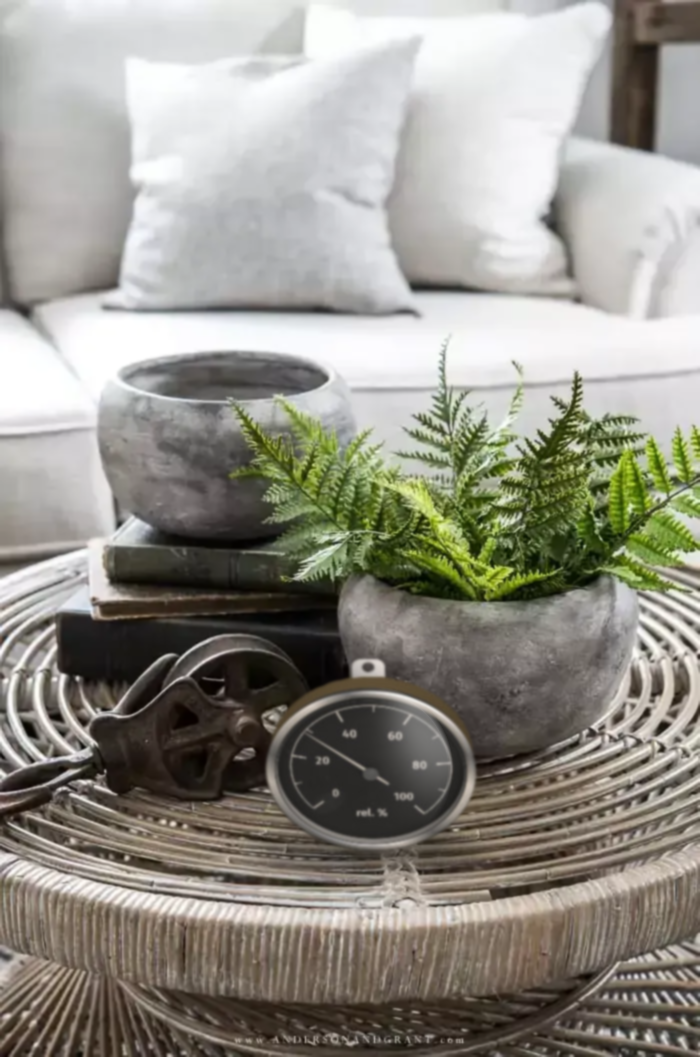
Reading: value=30 unit=%
